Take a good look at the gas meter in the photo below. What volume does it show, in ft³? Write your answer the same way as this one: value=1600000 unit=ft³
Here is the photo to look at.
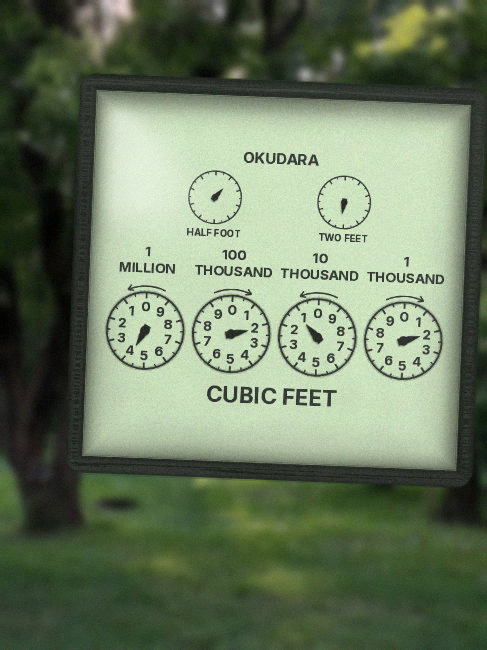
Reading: value=421200 unit=ft³
